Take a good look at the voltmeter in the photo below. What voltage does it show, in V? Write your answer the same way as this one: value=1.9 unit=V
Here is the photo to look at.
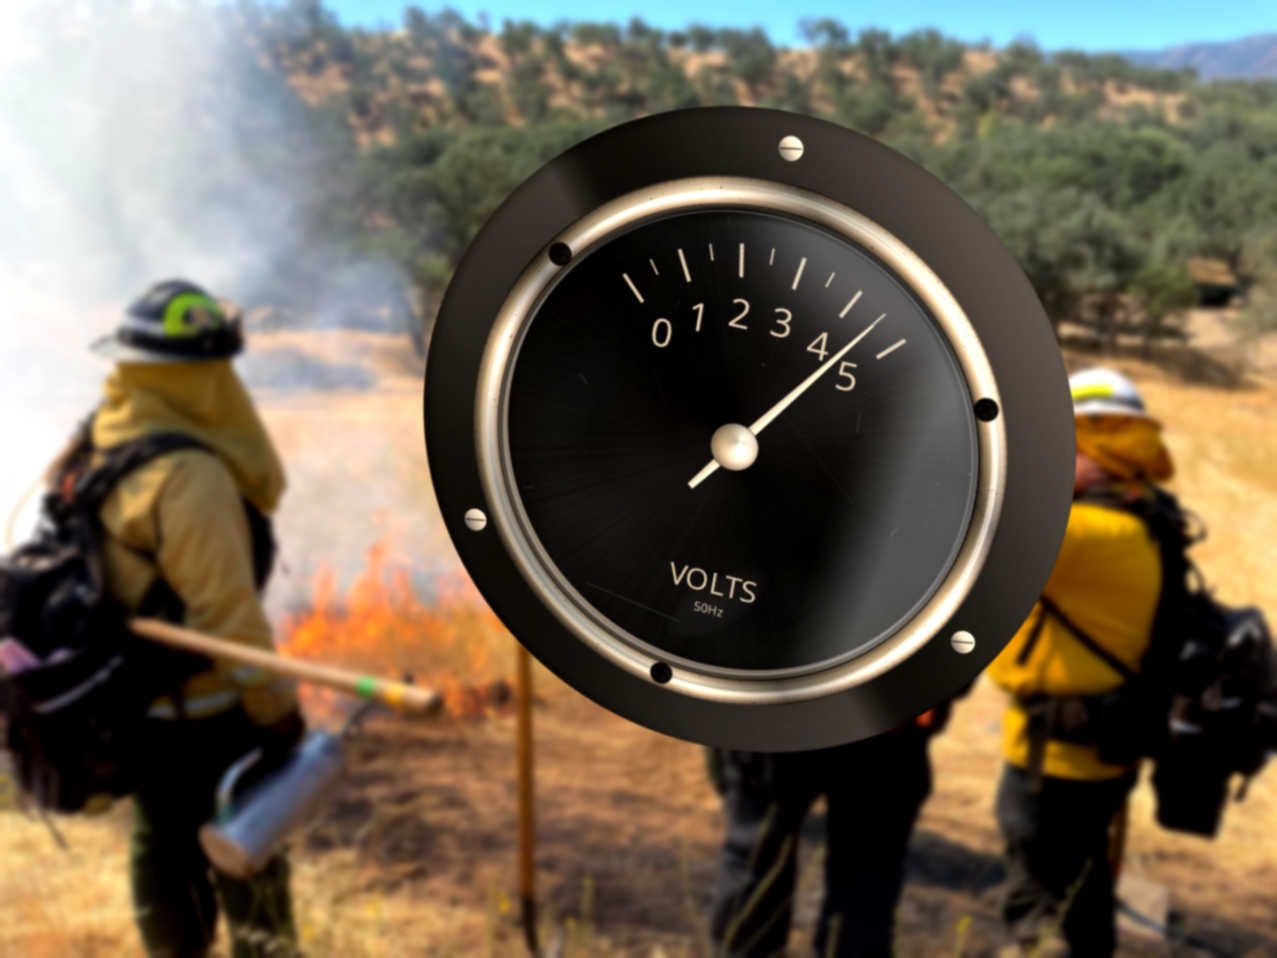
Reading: value=4.5 unit=V
